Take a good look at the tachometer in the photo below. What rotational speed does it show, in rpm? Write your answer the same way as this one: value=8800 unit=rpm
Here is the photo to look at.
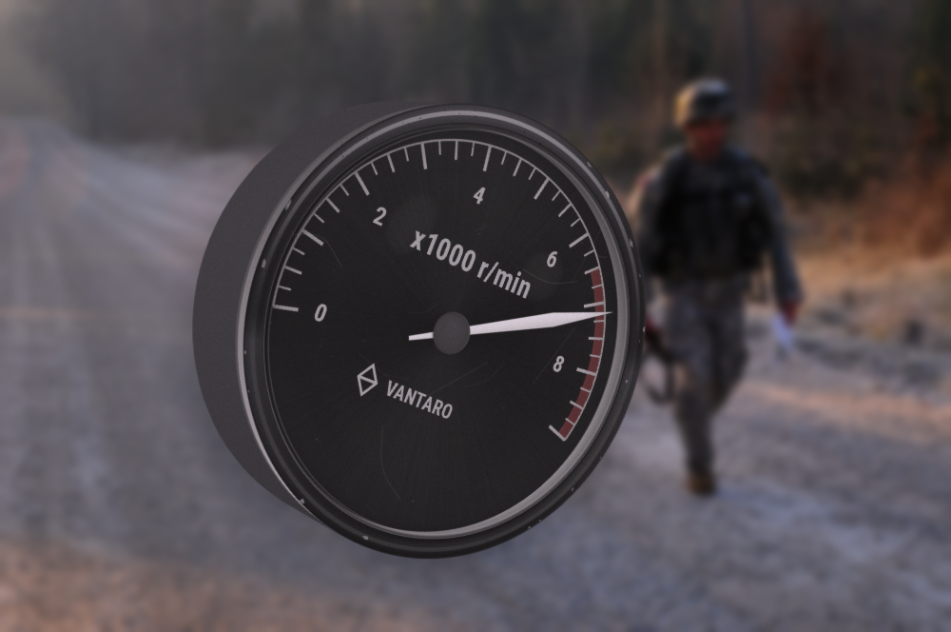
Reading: value=7125 unit=rpm
